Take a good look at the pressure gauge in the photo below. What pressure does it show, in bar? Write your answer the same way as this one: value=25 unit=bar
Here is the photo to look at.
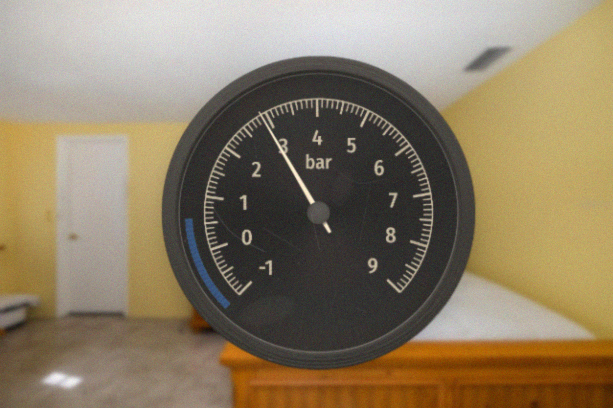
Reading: value=2.9 unit=bar
